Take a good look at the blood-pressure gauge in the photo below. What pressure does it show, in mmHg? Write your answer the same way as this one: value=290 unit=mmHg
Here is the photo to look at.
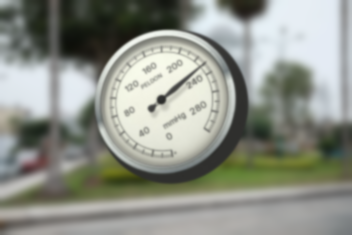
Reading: value=230 unit=mmHg
